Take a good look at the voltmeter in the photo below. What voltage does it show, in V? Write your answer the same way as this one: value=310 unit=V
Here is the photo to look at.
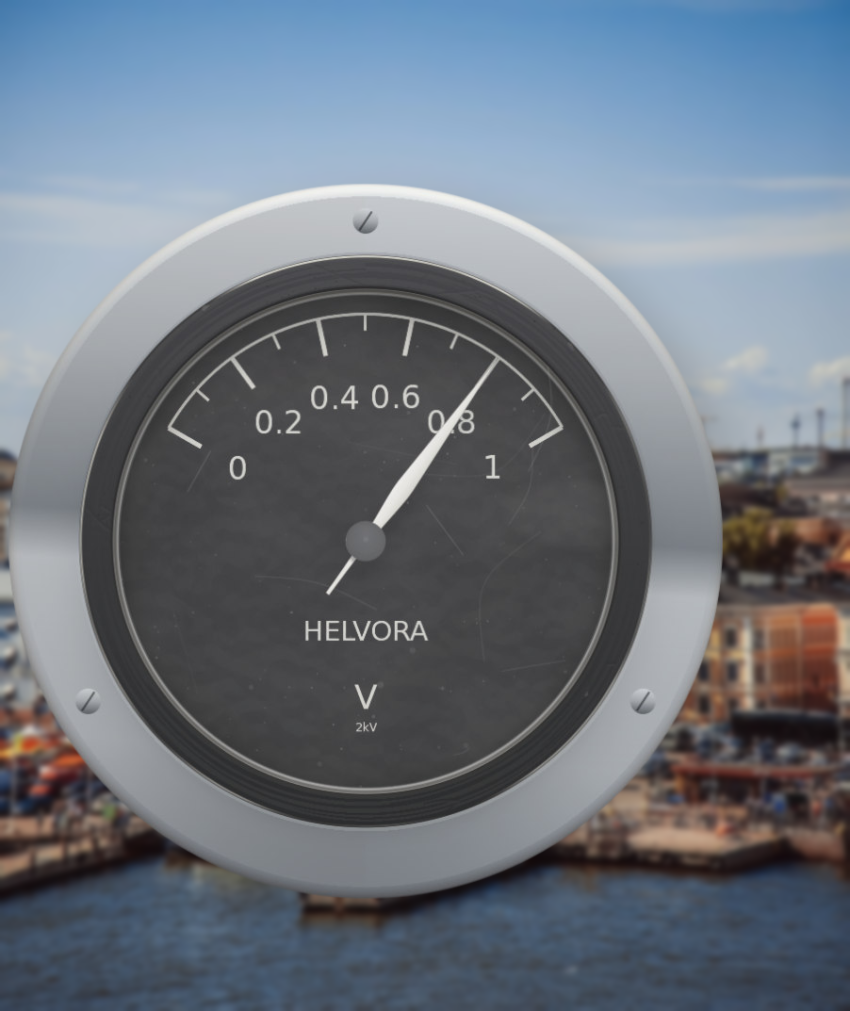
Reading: value=0.8 unit=V
